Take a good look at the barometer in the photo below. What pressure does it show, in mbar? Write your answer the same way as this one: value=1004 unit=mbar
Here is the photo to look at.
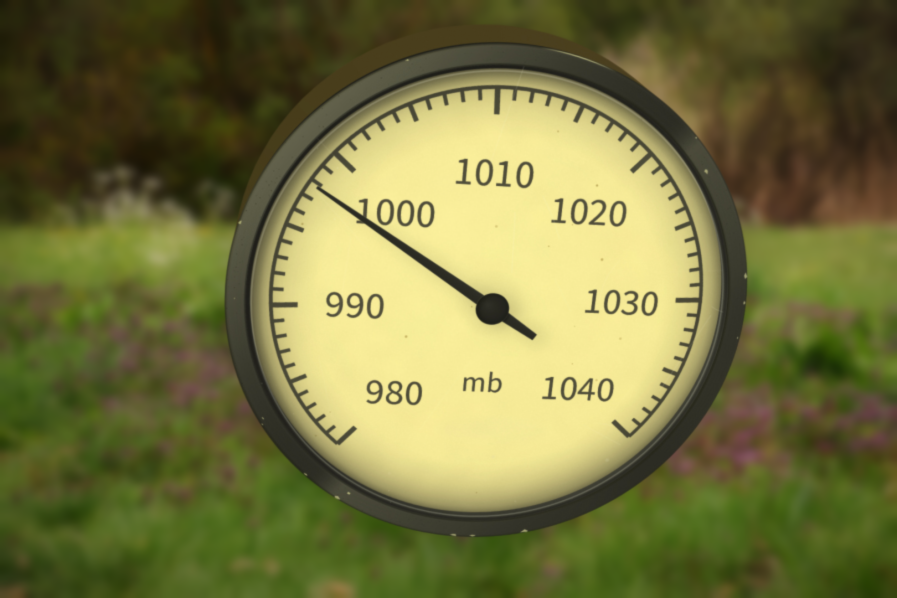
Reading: value=998 unit=mbar
